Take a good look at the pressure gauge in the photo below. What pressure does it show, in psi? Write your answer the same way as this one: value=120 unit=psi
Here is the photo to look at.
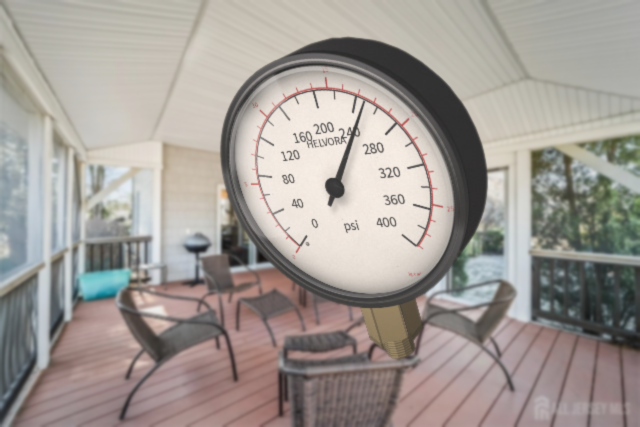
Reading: value=250 unit=psi
